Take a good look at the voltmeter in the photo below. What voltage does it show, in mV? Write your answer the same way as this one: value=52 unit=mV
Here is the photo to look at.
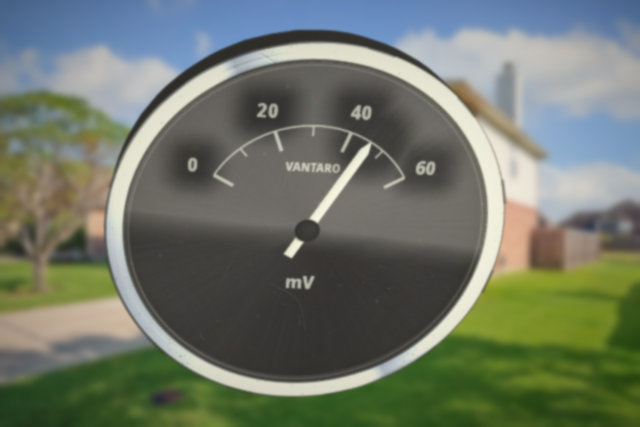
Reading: value=45 unit=mV
